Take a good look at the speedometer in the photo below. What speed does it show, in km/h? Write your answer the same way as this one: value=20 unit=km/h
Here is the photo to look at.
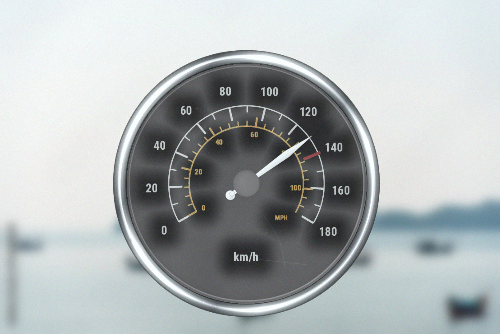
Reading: value=130 unit=km/h
